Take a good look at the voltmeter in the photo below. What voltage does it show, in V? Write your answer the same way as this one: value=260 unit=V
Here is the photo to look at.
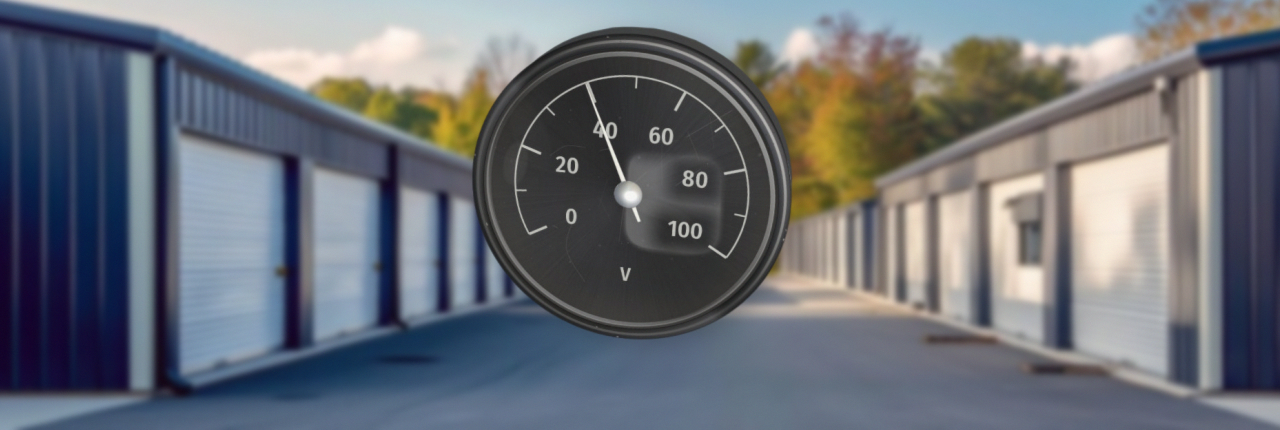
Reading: value=40 unit=V
